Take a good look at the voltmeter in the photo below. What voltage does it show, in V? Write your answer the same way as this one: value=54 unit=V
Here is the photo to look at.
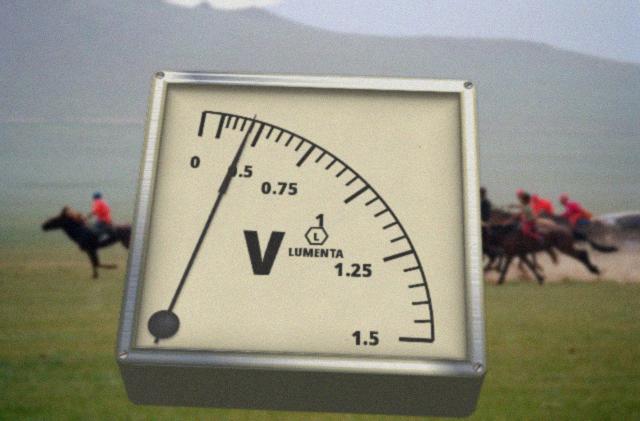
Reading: value=0.45 unit=V
